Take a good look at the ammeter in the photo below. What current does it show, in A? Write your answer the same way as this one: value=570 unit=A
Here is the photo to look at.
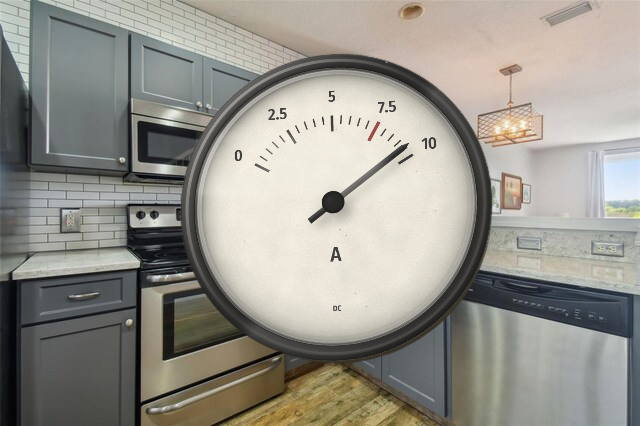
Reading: value=9.5 unit=A
